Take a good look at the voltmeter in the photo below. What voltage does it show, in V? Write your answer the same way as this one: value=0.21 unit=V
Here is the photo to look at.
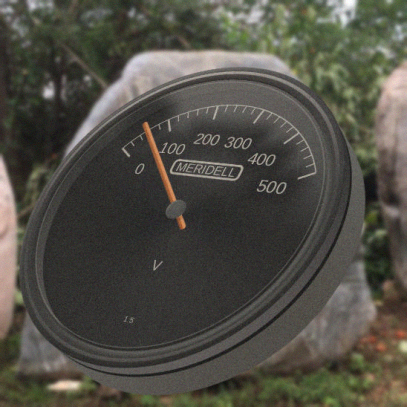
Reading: value=60 unit=V
